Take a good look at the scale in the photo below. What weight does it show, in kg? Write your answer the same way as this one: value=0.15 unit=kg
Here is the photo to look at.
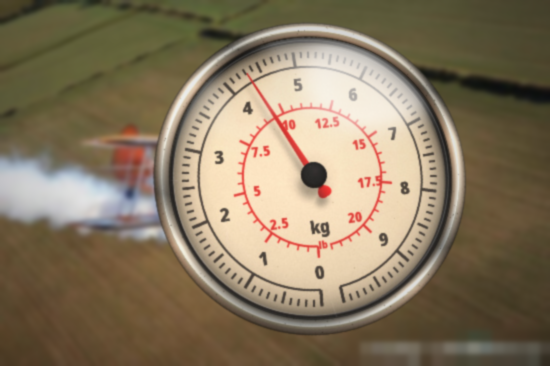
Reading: value=4.3 unit=kg
